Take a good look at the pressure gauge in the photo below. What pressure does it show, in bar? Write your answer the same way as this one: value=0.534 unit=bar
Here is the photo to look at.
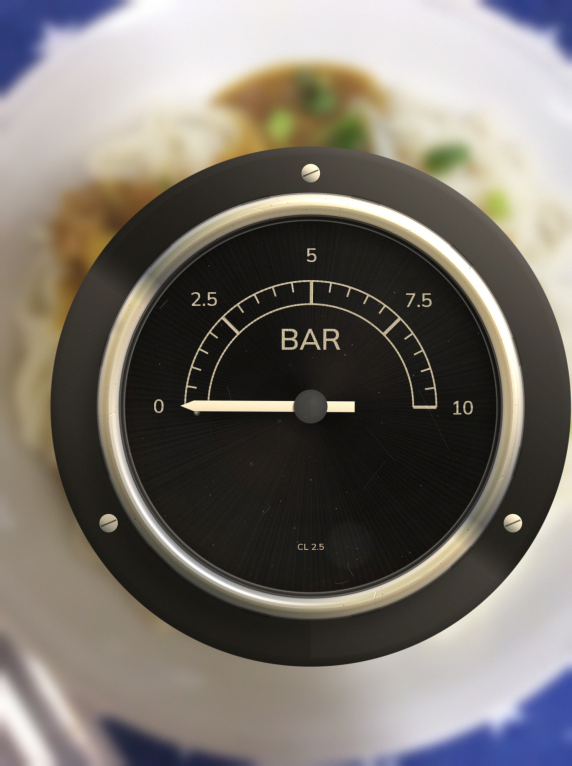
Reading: value=0 unit=bar
